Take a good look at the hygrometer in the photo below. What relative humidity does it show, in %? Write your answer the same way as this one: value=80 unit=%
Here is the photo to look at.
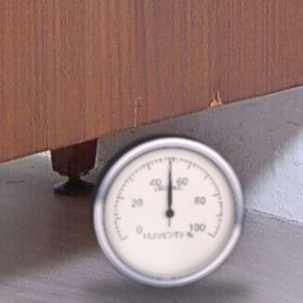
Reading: value=50 unit=%
